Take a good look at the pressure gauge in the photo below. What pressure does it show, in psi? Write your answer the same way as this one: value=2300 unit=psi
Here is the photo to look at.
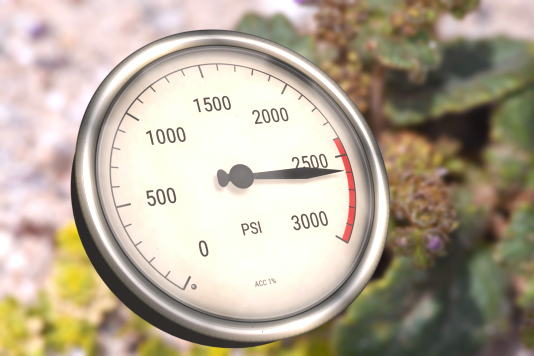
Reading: value=2600 unit=psi
